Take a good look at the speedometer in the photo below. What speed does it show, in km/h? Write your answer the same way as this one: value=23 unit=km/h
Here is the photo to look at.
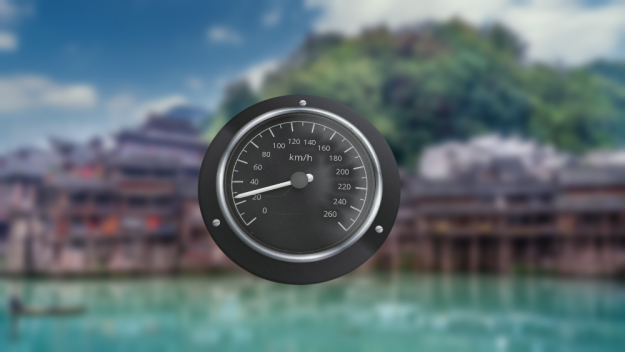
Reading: value=25 unit=km/h
